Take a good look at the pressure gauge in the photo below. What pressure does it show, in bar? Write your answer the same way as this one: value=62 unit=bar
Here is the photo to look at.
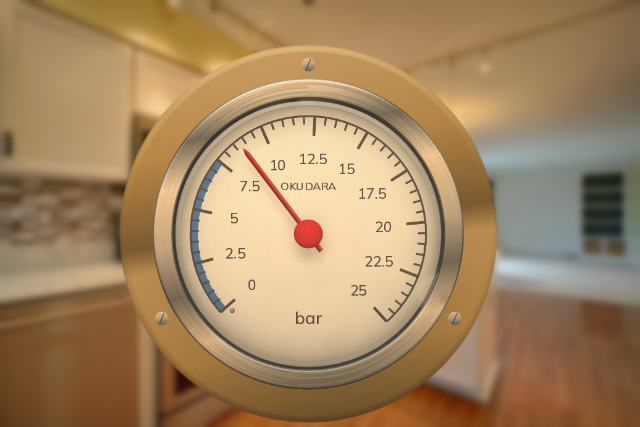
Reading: value=8.75 unit=bar
